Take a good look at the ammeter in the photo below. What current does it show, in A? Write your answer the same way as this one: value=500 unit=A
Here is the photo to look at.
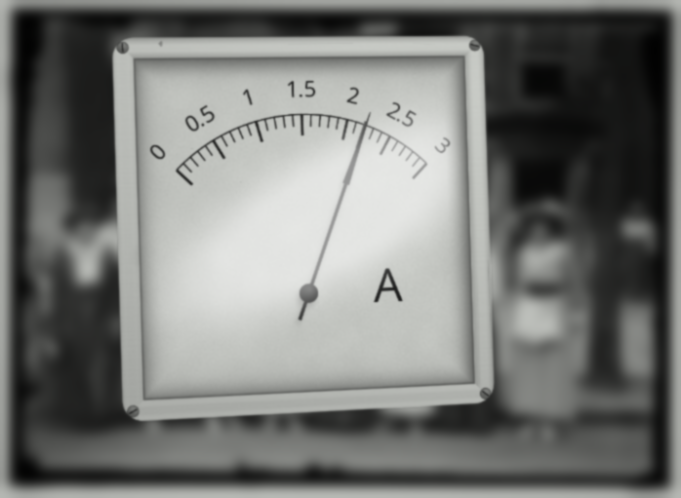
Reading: value=2.2 unit=A
